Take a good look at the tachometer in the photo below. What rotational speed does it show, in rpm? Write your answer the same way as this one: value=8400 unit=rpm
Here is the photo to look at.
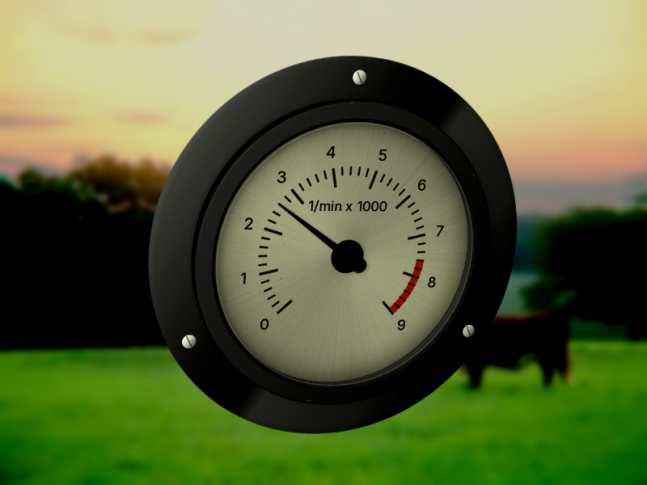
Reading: value=2600 unit=rpm
